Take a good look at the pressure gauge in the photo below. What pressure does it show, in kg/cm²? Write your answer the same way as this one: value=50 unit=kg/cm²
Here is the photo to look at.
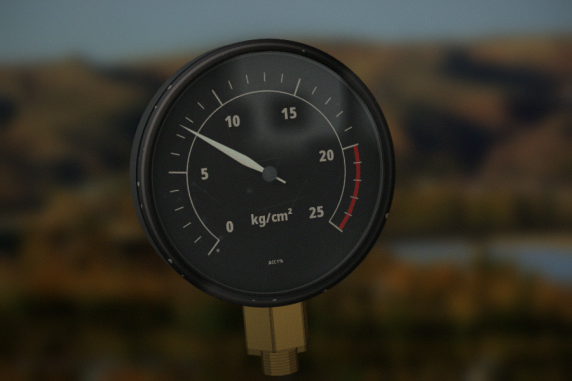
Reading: value=7.5 unit=kg/cm²
